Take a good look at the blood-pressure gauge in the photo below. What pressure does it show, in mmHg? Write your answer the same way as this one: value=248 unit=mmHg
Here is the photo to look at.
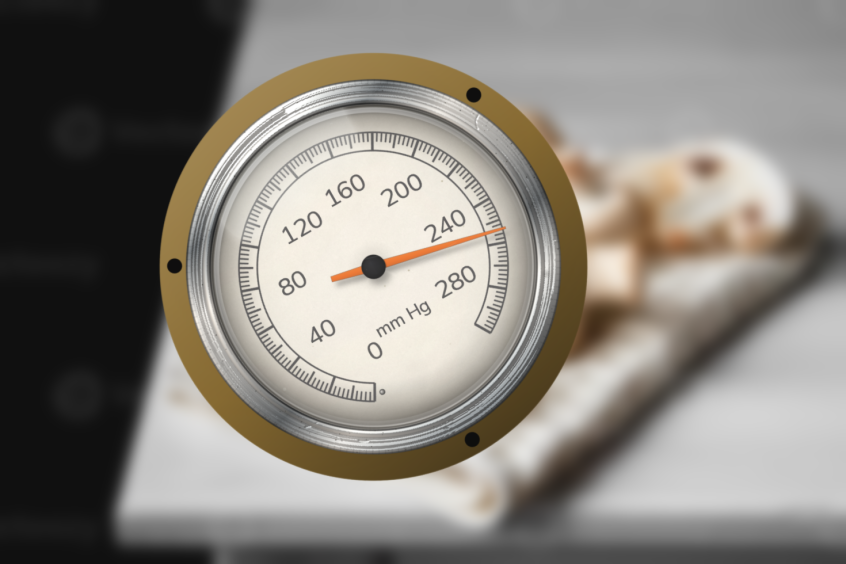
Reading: value=254 unit=mmHg
